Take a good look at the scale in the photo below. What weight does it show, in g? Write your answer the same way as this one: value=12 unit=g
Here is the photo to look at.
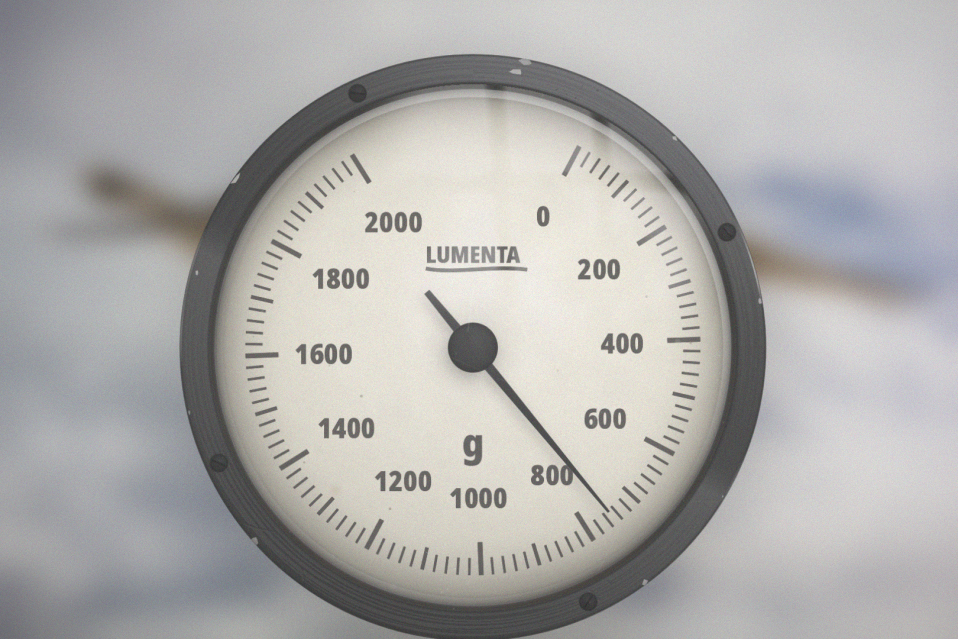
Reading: value=750 unit=g
